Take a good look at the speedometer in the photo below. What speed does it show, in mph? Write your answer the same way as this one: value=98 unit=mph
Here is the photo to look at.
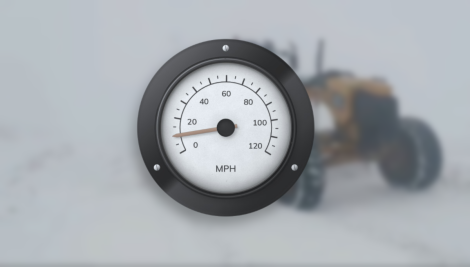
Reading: value=10 unit=mph
